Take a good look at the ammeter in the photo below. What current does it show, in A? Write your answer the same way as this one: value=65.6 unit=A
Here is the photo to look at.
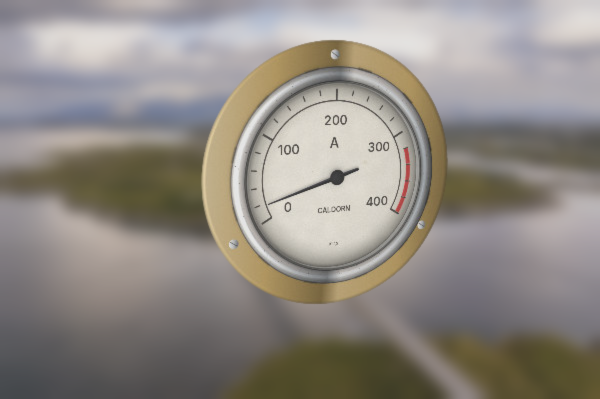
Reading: value=20 unit=A
